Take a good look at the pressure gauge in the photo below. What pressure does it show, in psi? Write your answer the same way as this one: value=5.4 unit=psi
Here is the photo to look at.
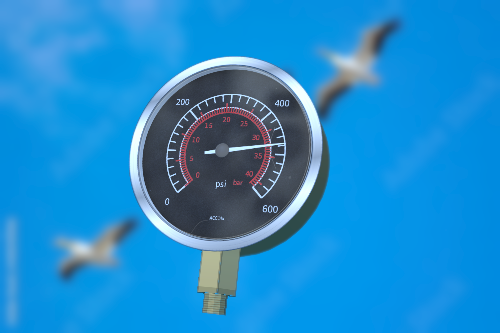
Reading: value=480 unit=psi
